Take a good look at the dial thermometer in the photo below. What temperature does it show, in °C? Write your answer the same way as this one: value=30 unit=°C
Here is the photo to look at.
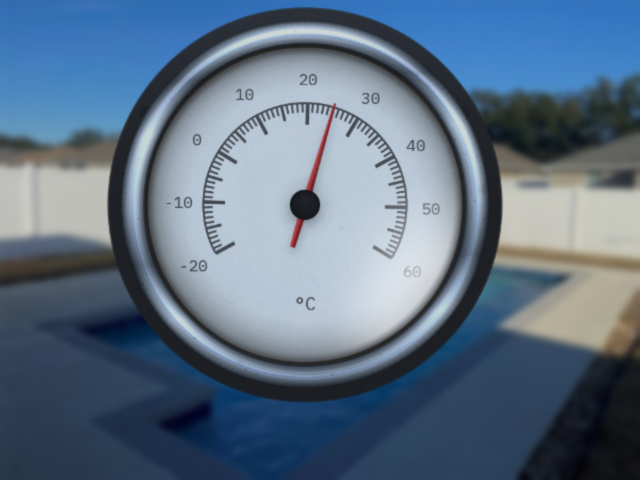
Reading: value=25 unit=°C
